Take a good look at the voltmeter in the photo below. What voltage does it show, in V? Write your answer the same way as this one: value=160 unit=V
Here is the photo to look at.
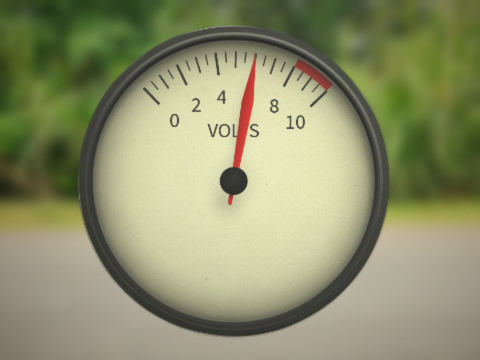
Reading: value=6 unit=V
